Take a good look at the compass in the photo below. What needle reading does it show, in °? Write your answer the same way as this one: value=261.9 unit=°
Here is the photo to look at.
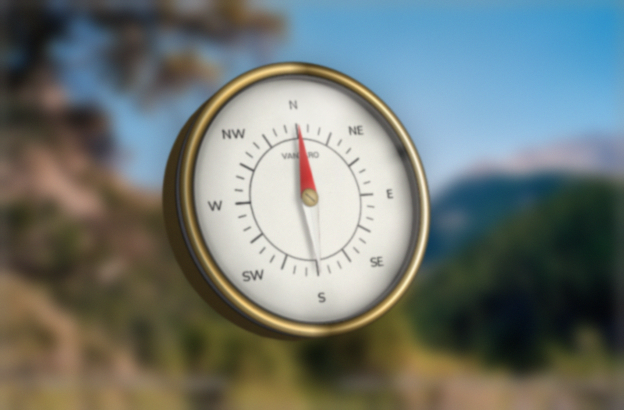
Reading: value=0 unit=°
